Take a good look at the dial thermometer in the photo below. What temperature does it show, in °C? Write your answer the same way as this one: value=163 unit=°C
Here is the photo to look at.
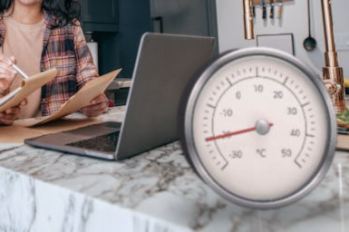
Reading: value=-20 unit=°C
